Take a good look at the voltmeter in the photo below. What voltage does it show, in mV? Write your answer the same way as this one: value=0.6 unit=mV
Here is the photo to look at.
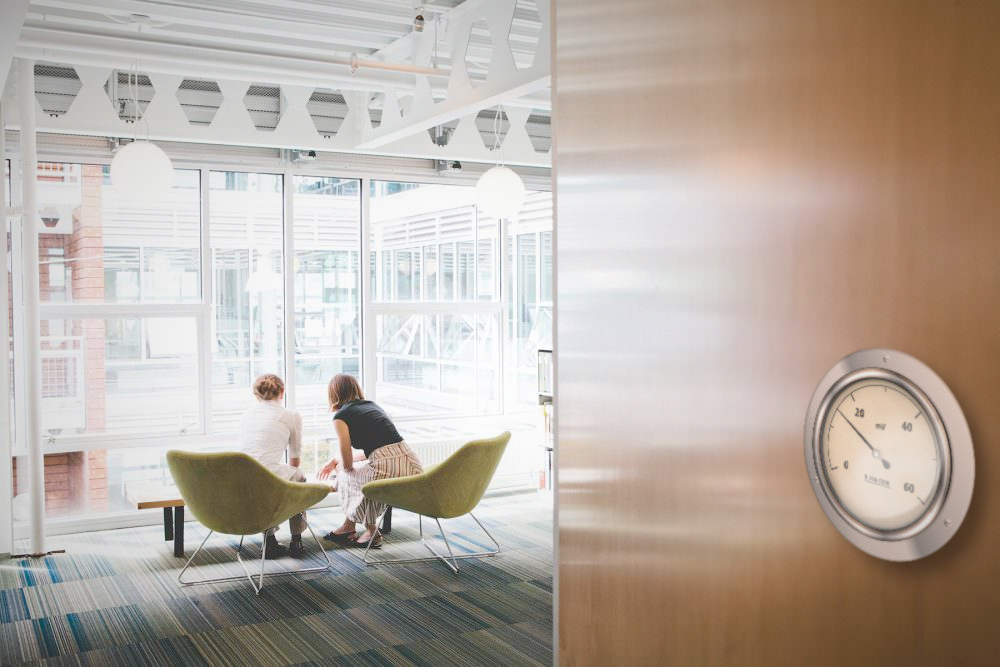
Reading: value=15 unit=mV
